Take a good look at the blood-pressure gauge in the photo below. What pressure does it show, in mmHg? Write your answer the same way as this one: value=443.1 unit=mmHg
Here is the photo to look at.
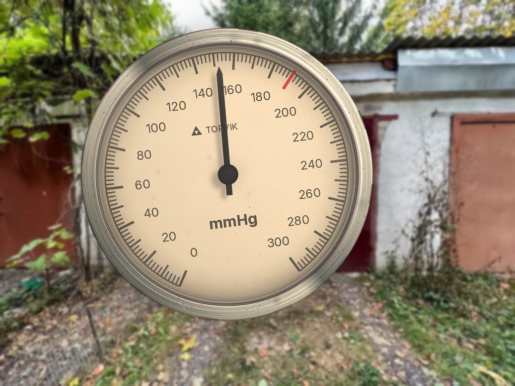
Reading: value=152 unit=mmHg
